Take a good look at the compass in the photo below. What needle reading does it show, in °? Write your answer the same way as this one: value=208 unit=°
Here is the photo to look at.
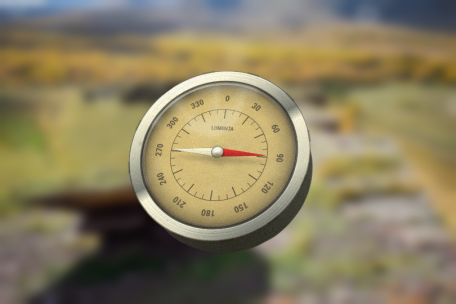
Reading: value=90 unit=°
